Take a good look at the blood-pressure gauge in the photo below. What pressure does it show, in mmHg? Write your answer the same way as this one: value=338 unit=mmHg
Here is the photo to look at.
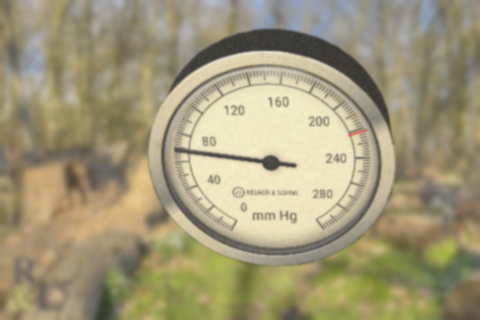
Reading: value=70 unit=mmHg
